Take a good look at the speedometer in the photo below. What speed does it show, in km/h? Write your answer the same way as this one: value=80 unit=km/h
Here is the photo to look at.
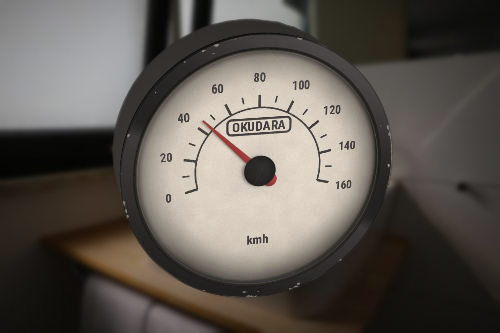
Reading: value=45 unit=km/h
